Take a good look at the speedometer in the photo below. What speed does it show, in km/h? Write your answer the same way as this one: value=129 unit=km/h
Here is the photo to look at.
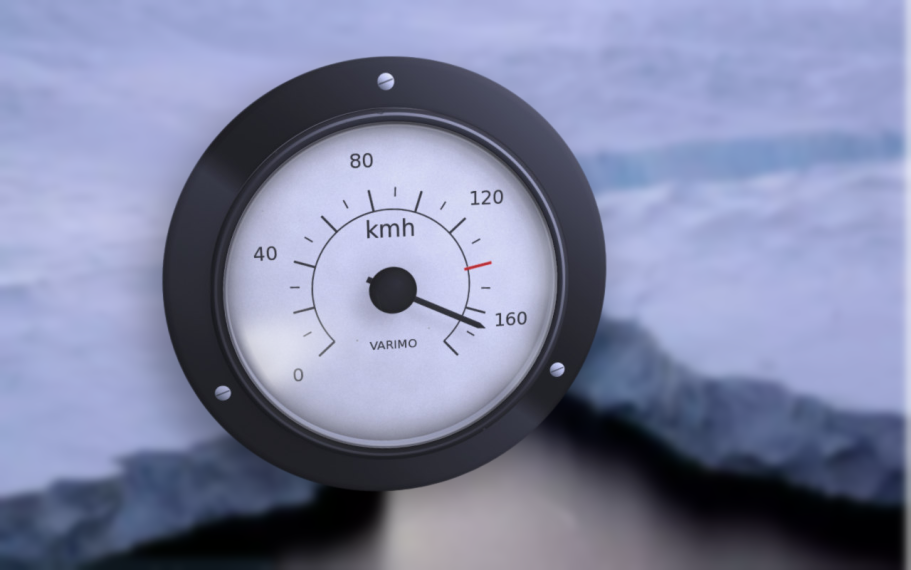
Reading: value=165 unit=km/h
